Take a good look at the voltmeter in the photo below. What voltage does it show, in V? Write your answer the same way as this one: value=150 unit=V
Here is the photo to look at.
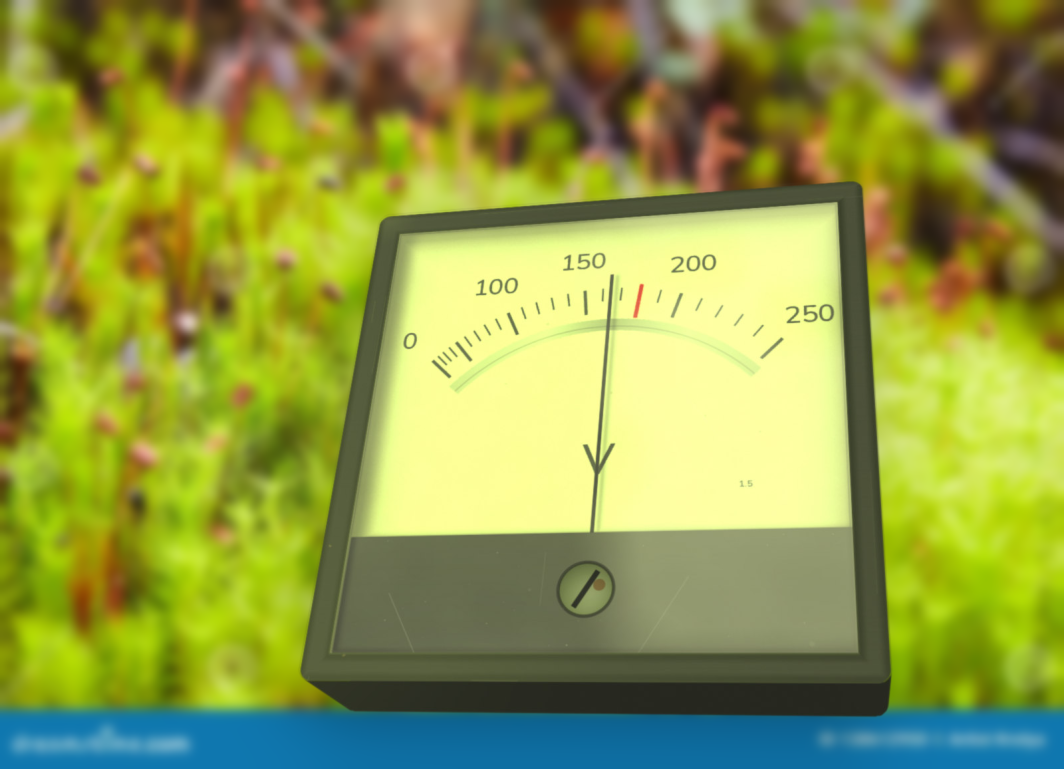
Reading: value=165 unit=V
